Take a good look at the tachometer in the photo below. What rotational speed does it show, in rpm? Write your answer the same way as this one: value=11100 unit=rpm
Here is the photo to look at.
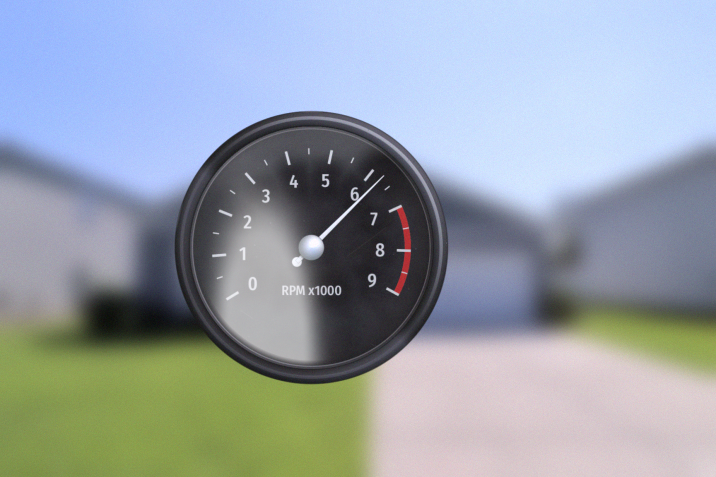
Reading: value=6250 unit=rpm
